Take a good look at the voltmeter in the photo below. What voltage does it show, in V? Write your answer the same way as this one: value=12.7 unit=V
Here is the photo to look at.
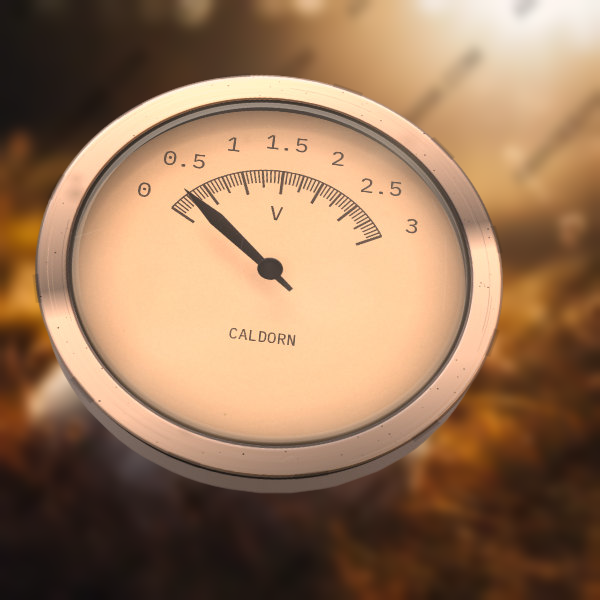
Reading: value=0.25 unit=V
